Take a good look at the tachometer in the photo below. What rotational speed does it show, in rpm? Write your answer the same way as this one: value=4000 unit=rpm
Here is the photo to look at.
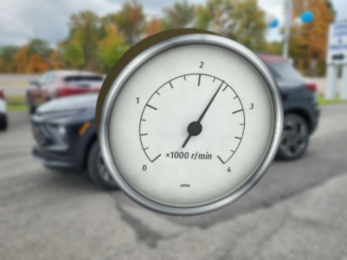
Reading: value=2375 unit=rpm
